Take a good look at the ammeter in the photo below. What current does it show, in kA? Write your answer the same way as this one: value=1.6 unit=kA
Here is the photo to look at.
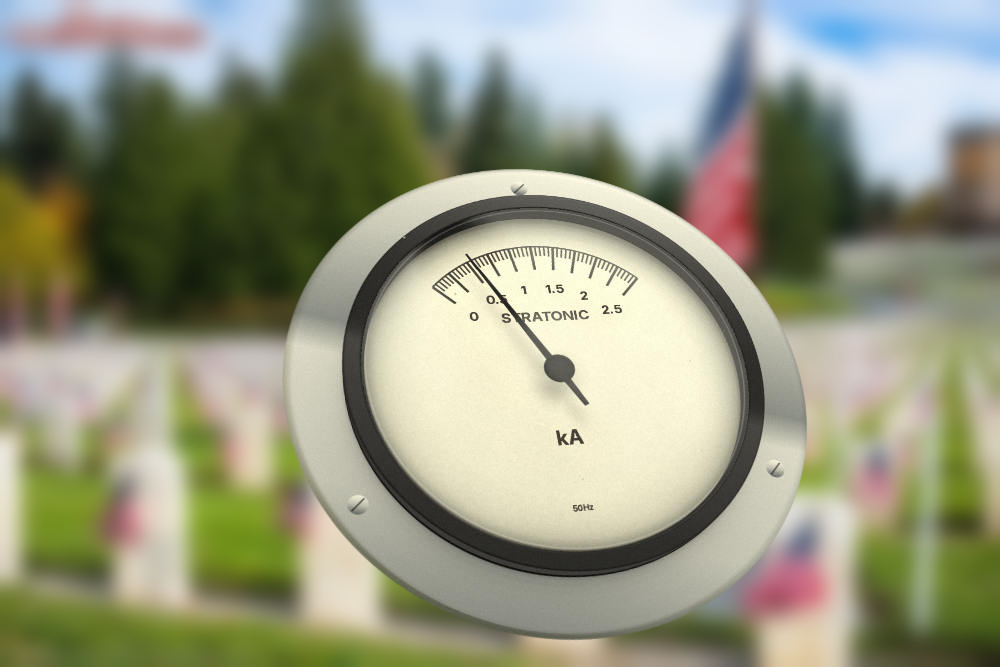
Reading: value=0.5 unit=kA
